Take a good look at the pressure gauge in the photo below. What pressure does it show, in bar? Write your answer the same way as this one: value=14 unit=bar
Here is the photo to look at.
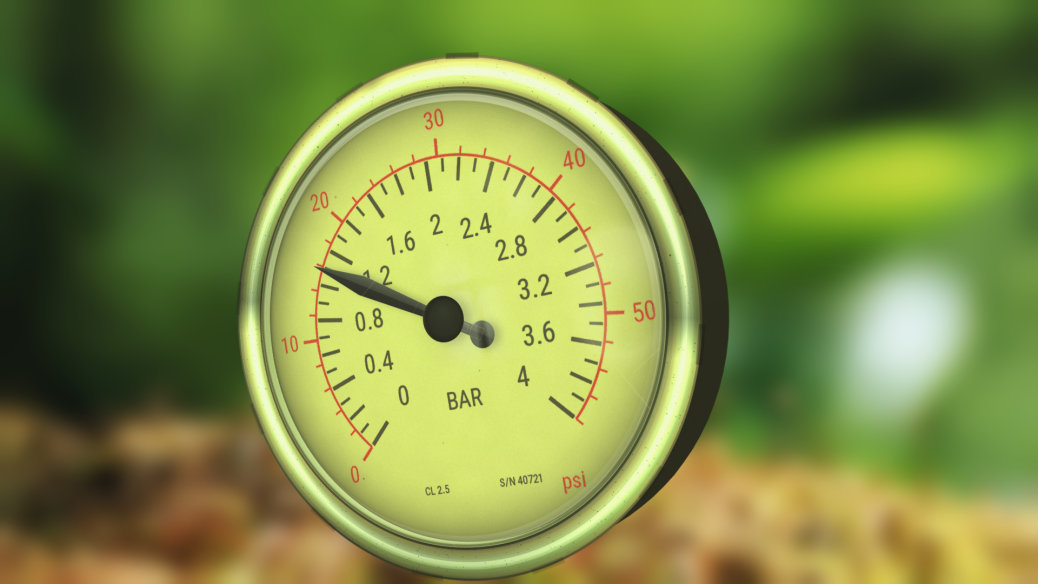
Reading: value=1.1 unit=bar
